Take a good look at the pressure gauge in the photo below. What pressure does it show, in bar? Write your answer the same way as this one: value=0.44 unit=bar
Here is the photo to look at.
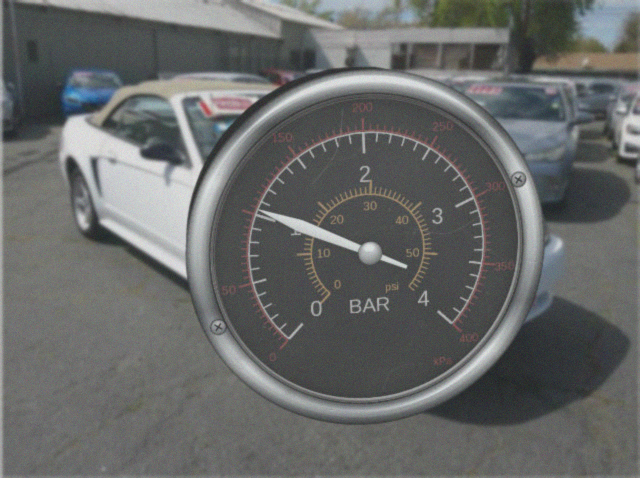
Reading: value=1.05 unit=bar
